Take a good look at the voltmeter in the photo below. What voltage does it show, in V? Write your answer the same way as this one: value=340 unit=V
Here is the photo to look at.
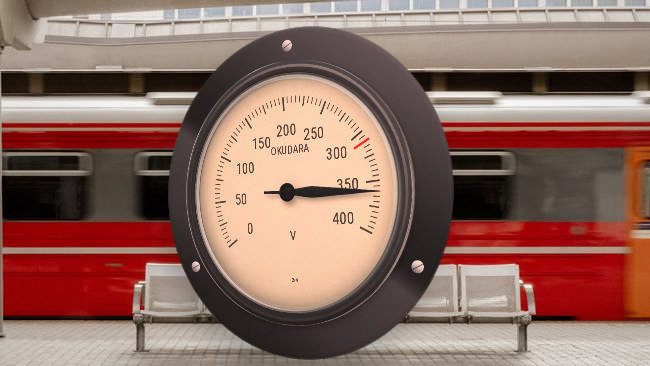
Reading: value=360 unit=V
